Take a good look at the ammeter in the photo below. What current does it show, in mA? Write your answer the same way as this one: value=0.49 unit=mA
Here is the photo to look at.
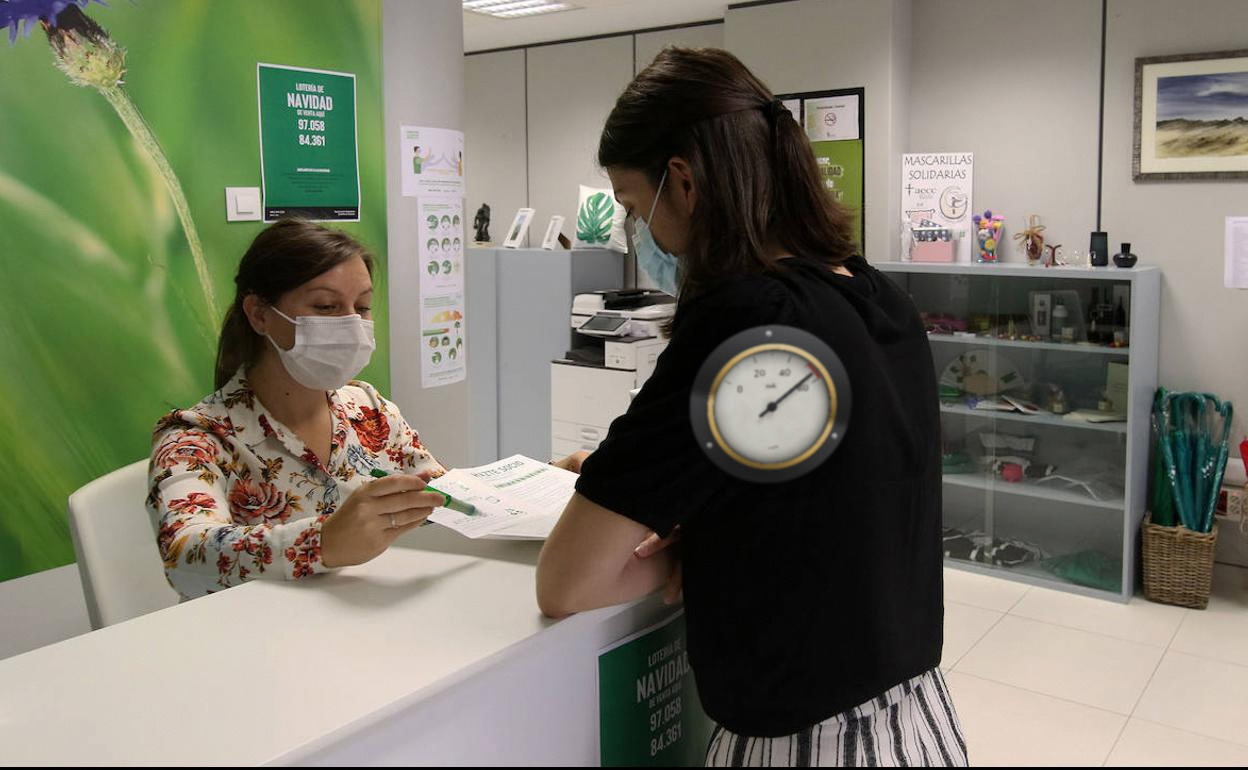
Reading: value=55 unit=mA
